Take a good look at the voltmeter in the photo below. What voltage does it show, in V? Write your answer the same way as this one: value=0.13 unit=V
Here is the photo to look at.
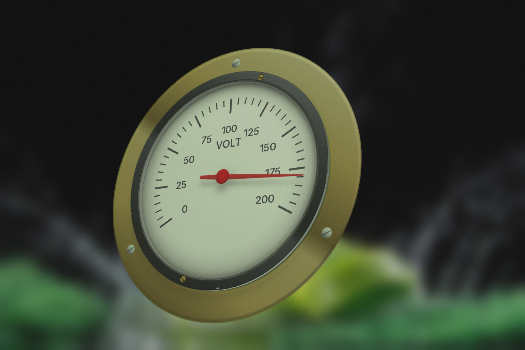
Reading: value=180 unit=V
